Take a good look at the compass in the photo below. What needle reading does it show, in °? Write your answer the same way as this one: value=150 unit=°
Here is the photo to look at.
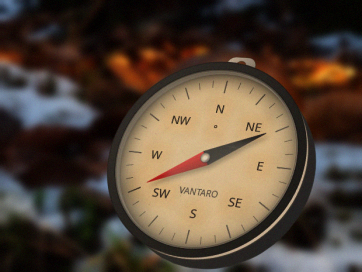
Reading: value=240 unit=°
